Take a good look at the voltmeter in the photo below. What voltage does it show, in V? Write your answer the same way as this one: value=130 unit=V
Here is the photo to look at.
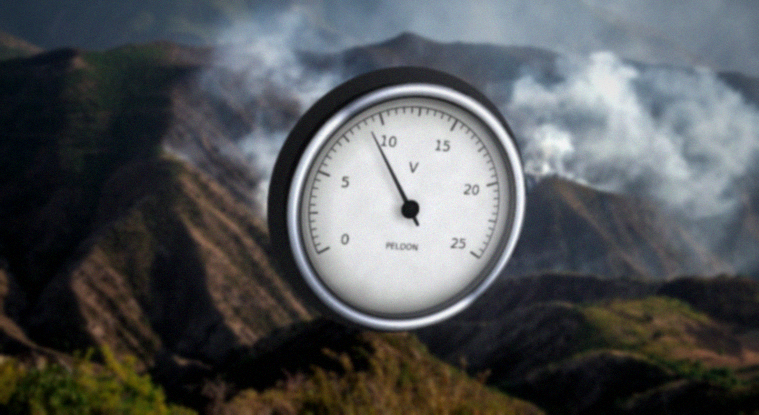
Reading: value=9 unit=V
